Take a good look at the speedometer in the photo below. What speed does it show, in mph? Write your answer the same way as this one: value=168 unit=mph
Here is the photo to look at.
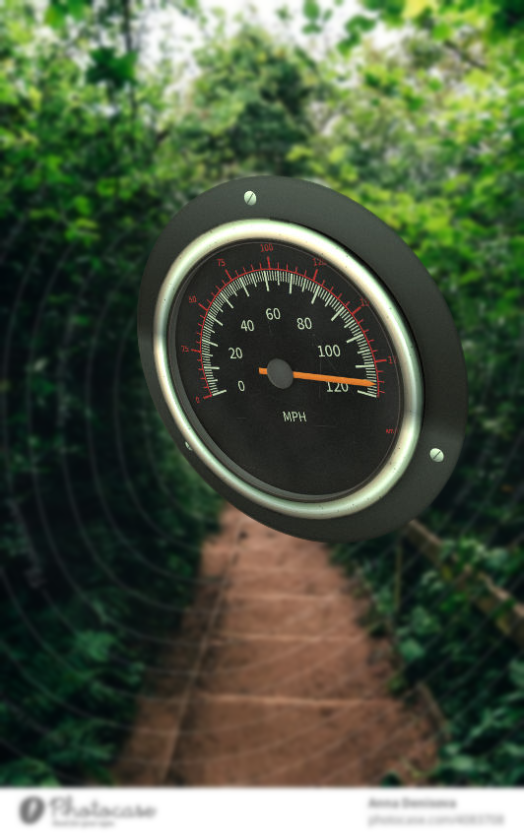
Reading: value=115 unit=mph
